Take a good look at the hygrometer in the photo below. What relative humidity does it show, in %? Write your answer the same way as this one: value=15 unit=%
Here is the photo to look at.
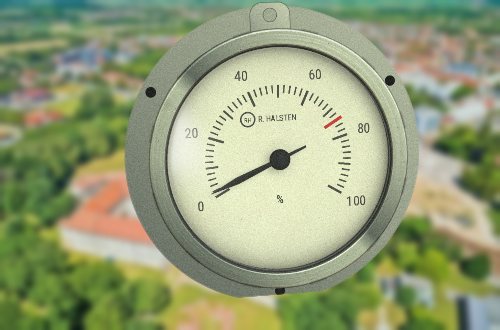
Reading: value=2 unit=%
